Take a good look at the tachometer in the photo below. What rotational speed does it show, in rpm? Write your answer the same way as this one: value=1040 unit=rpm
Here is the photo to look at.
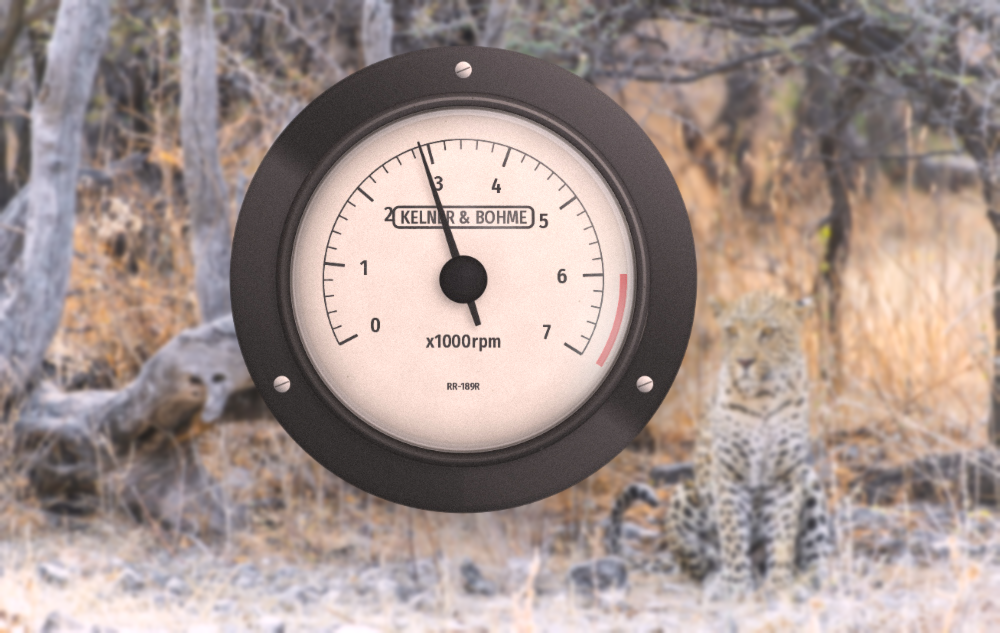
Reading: value=2900 unit=rpm
